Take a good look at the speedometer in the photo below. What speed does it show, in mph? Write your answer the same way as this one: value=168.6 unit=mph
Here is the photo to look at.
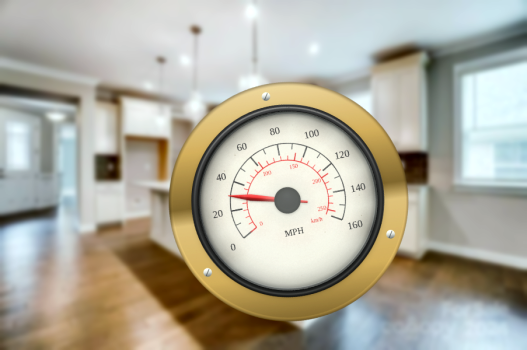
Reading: value=30 unit=mph
